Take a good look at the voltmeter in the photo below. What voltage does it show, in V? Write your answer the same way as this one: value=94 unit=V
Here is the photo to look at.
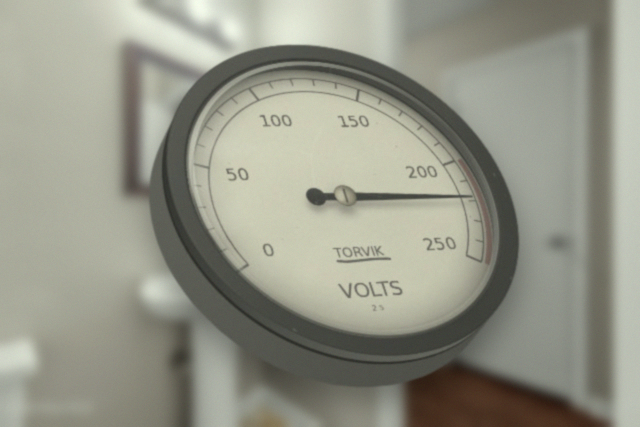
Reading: value=220 unit=V
